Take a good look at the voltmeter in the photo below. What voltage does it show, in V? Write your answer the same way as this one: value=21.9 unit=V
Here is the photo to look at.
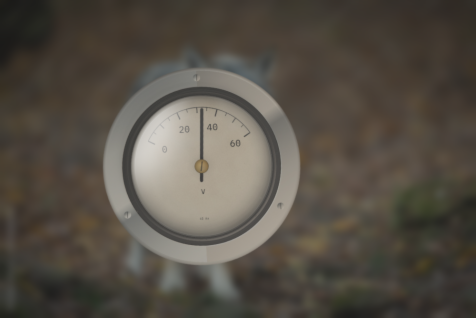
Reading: value=32.5 unit=V
